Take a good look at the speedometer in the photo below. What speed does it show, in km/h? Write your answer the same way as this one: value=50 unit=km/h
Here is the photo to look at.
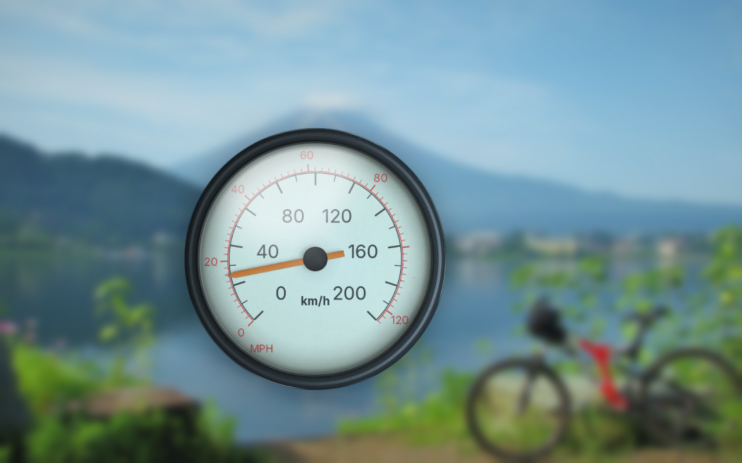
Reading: value=25 unit=km/h
